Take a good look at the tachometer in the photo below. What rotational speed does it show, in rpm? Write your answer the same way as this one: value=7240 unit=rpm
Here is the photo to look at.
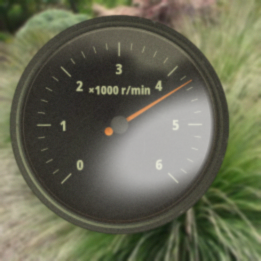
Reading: value=4300 unit=rpm
